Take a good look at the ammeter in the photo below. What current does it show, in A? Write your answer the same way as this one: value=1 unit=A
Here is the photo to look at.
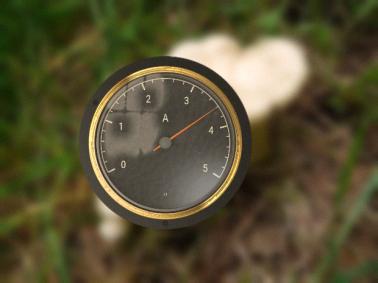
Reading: value=3.6 unit=A
